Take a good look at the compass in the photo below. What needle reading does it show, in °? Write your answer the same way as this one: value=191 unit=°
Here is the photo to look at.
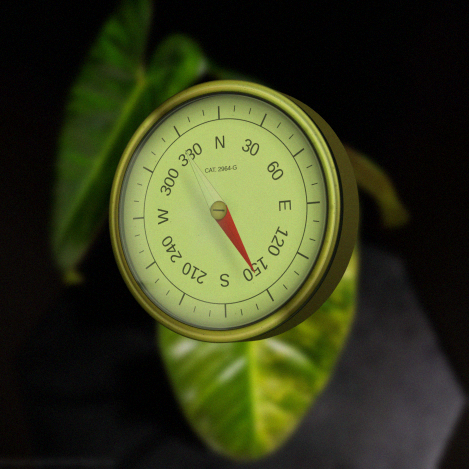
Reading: value=150 unit=°
